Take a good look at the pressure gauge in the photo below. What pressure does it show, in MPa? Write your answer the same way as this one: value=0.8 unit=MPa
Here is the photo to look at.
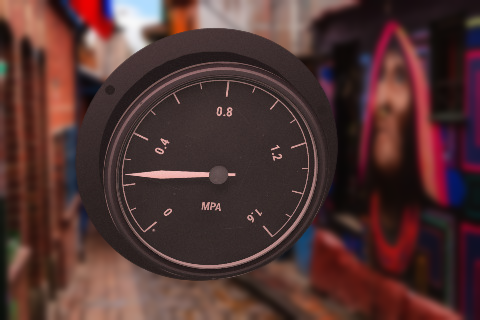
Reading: value=0.25 unit=MPa
